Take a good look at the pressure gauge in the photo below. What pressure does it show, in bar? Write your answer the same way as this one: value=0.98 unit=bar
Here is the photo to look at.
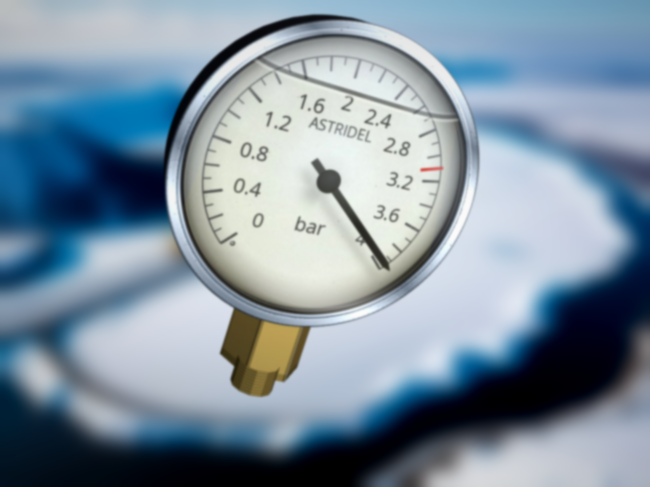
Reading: value=3.95 unit=bar
